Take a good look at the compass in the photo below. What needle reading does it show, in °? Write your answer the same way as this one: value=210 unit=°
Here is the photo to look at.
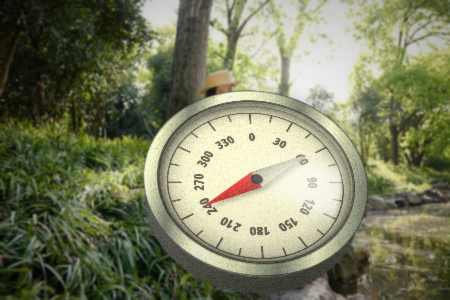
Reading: value=240 unit=°
